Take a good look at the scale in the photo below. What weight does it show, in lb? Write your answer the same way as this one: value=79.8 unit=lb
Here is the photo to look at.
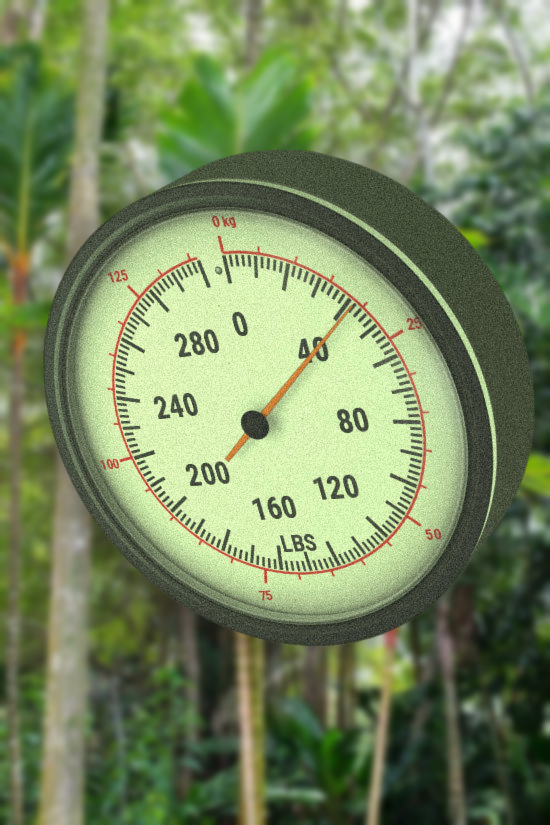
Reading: value=42 unit=lb
